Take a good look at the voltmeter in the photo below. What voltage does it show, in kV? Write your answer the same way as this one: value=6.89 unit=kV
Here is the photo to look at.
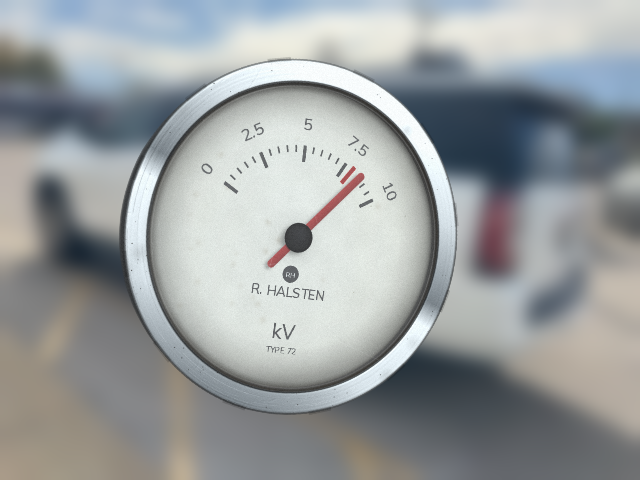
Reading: value=8.5 unit=kV
